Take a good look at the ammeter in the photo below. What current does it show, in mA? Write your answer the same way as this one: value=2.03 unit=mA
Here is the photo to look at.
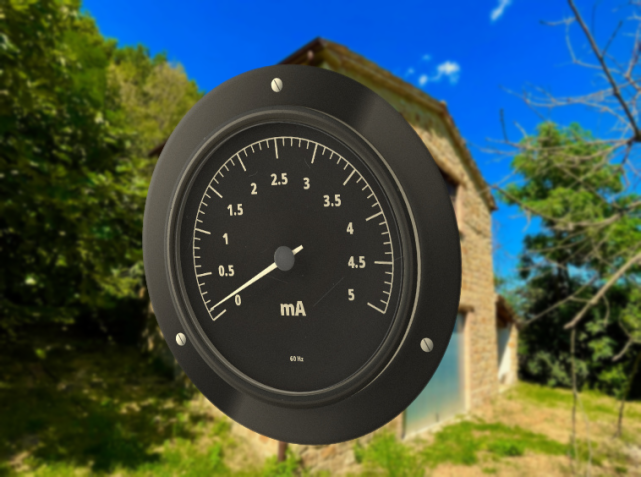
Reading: value=0.1 unit=mA
